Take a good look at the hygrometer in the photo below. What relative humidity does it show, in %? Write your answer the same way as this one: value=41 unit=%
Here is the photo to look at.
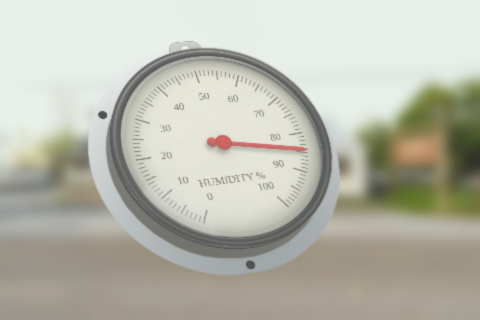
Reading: value=85 unit=%
